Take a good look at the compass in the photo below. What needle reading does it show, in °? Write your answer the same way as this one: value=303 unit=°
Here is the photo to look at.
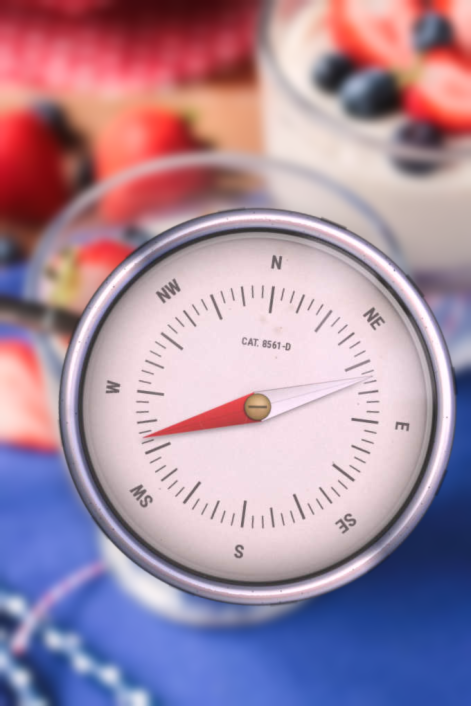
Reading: value=247.5 unit=°
